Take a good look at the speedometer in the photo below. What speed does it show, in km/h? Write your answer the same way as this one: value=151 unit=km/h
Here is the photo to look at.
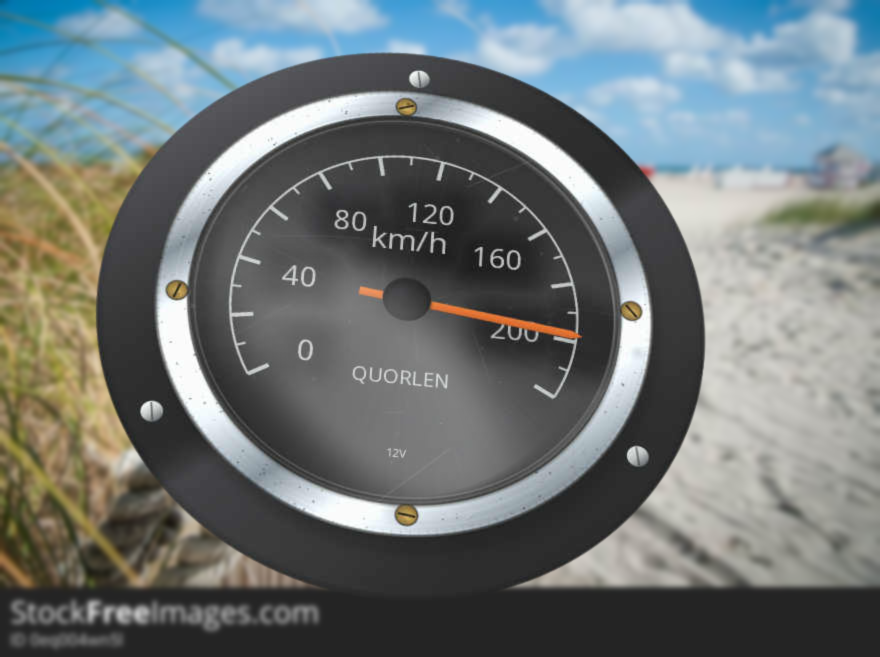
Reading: value=200 unit=km/h
